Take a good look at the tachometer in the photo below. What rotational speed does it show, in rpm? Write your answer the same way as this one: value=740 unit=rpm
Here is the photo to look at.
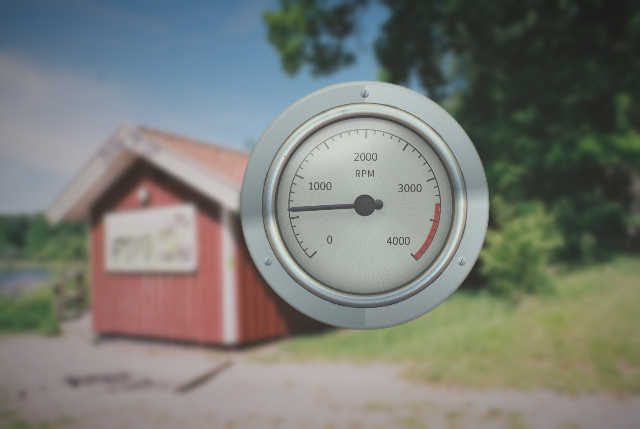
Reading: value=600 unit=rpm
